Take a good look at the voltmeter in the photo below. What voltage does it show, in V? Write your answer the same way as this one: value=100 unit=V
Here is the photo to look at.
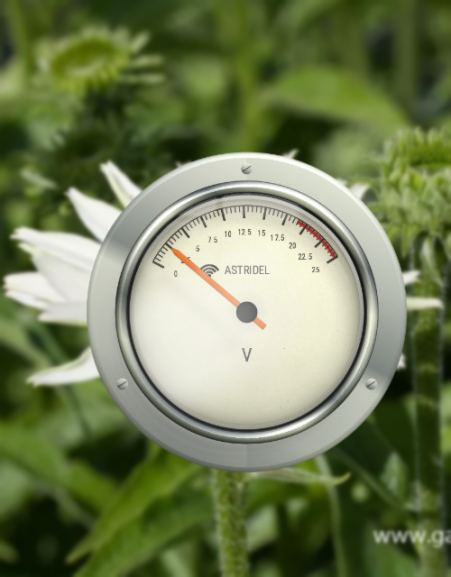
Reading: value=2.5 unit=V
